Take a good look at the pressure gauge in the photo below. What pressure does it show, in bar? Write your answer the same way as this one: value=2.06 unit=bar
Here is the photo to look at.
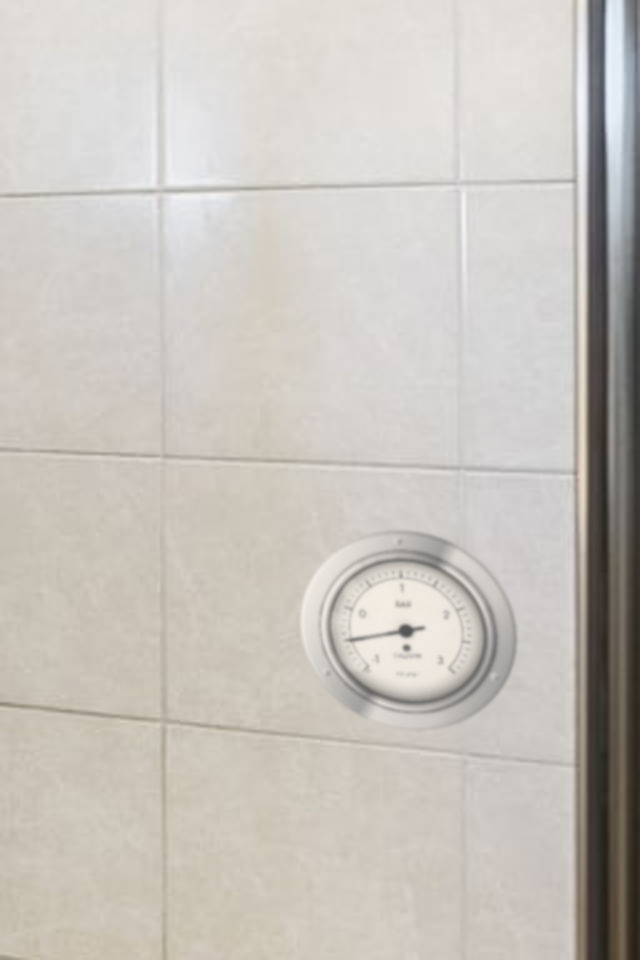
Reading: value=-0.5 unit=bar
